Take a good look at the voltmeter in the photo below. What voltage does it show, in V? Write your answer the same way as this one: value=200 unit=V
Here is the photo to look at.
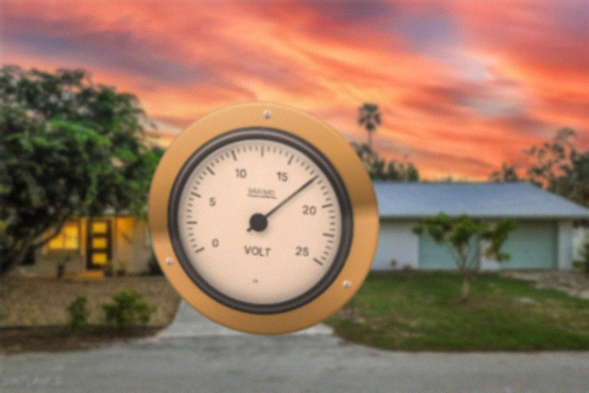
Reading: value=17.5 unit=V
